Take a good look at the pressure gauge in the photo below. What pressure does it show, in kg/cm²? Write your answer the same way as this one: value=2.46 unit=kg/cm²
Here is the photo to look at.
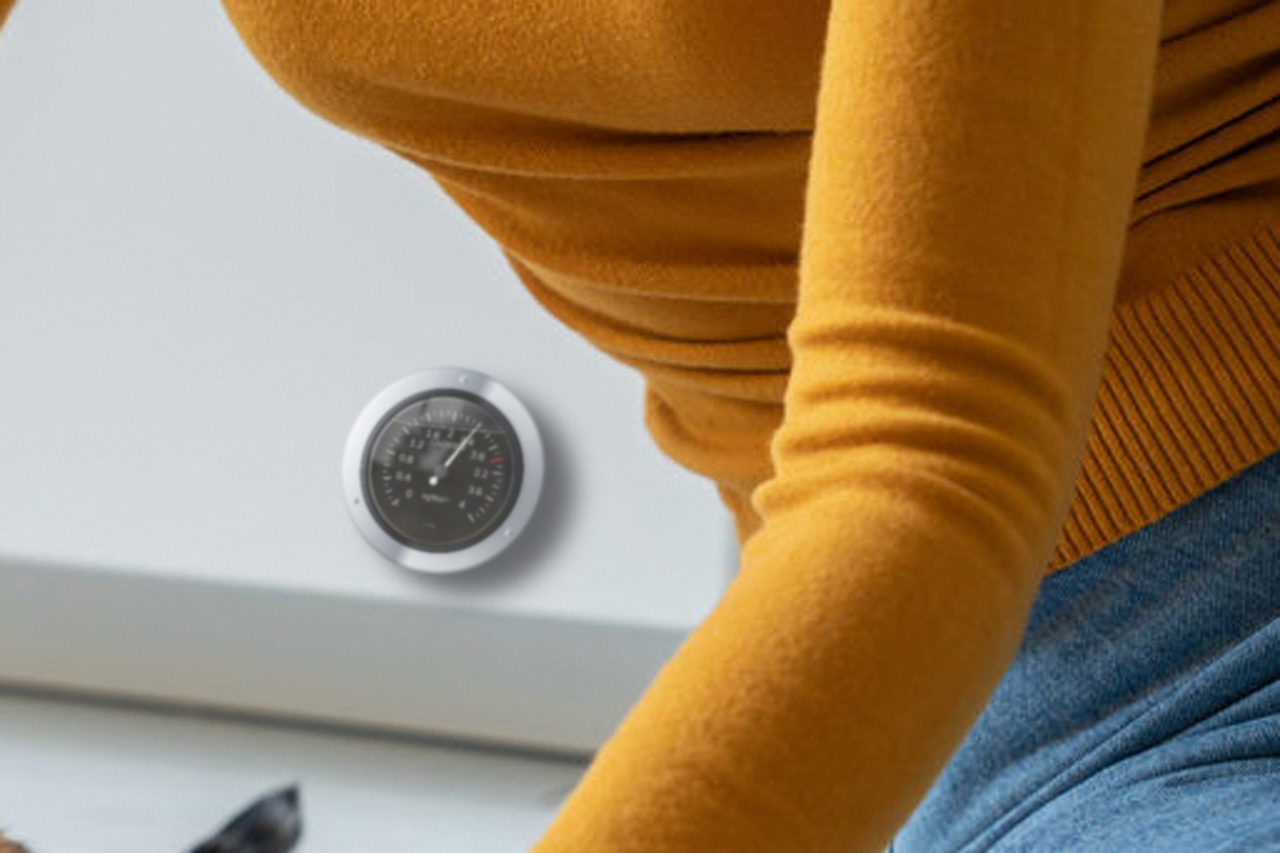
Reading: value=2.4 unit=kg/cm²
